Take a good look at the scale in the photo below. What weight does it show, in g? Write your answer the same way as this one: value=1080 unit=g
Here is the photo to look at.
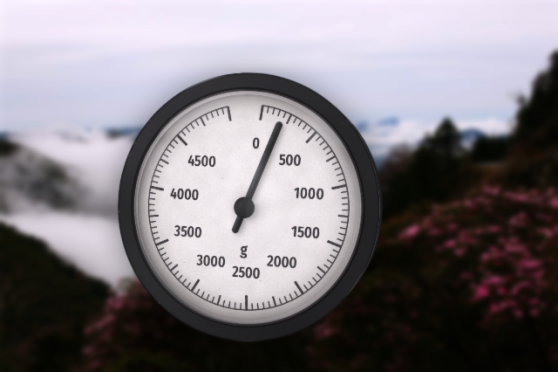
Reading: value=200 unit=g
